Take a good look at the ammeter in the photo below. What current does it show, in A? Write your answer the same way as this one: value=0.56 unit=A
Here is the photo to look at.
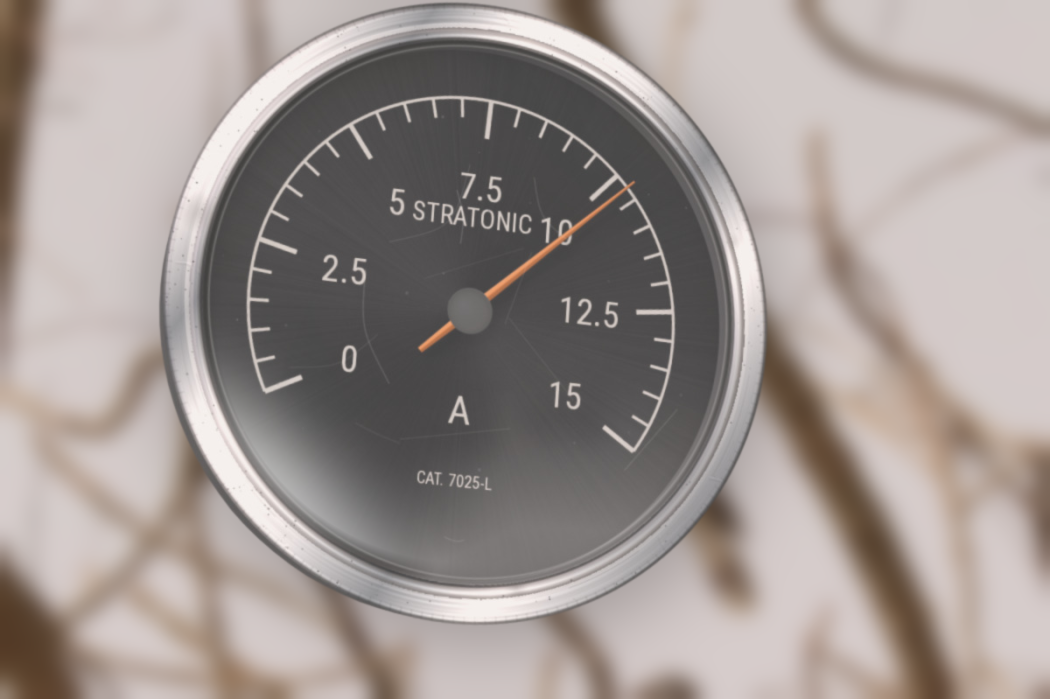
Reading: value=10.25 unit=A
